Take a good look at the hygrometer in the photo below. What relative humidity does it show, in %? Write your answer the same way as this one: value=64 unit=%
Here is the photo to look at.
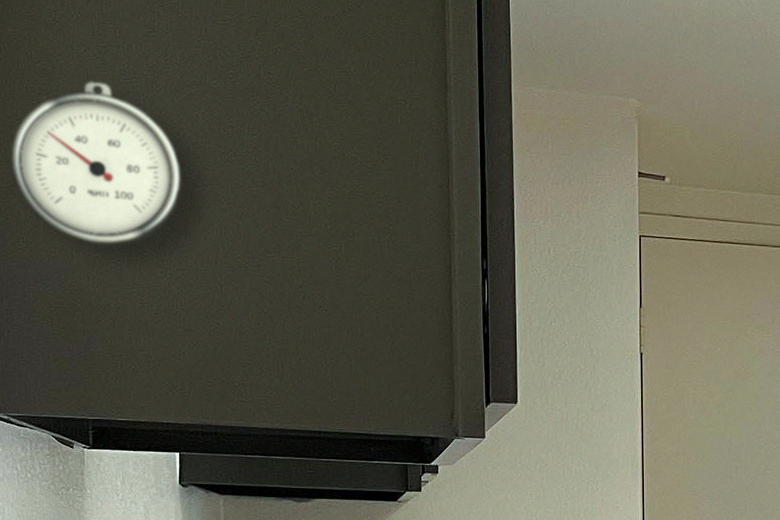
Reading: value=30 unit=%
